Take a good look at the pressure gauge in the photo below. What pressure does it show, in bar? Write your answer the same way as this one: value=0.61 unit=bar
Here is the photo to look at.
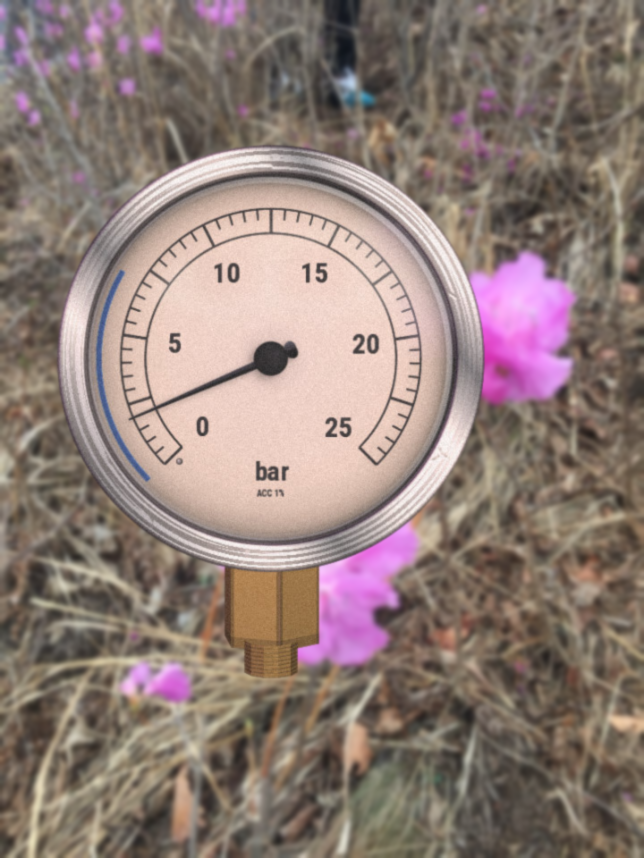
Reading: value=2 unit=bar
